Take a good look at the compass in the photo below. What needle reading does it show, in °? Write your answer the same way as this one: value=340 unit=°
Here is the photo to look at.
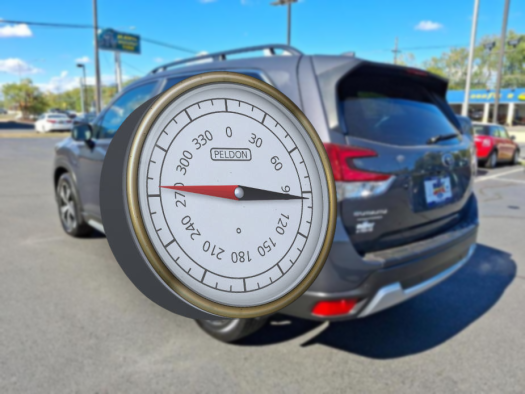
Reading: value=275 unit=°
